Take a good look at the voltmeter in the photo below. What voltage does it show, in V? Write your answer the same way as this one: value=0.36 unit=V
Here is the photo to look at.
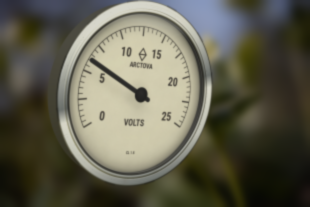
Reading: value=6 unit=V
